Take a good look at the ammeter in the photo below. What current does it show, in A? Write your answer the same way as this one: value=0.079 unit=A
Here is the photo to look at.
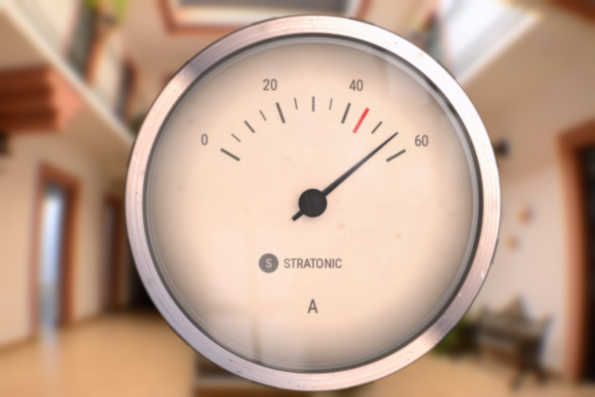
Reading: value=55 unit=A
